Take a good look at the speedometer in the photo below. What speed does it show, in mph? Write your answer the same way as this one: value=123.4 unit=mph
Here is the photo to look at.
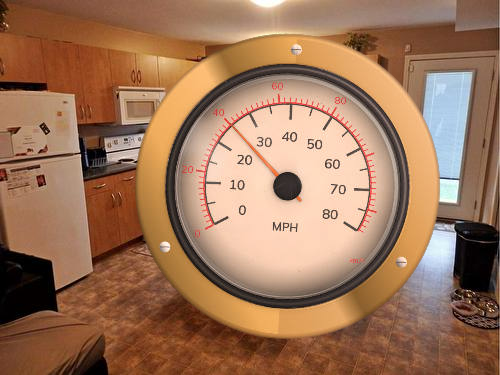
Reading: value=25 unit=mph
